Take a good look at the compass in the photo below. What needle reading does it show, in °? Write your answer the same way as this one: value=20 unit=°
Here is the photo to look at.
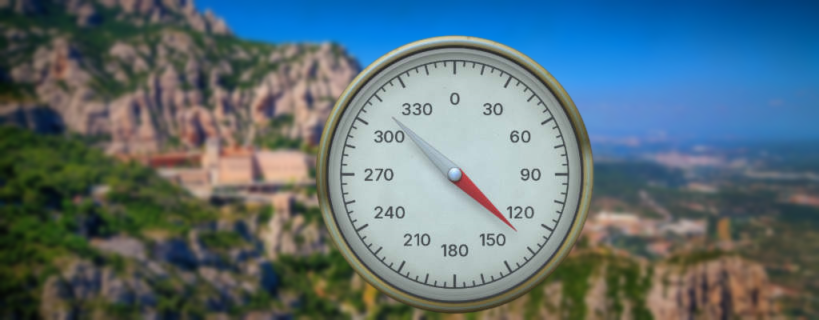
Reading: value=132.5 unit=°
